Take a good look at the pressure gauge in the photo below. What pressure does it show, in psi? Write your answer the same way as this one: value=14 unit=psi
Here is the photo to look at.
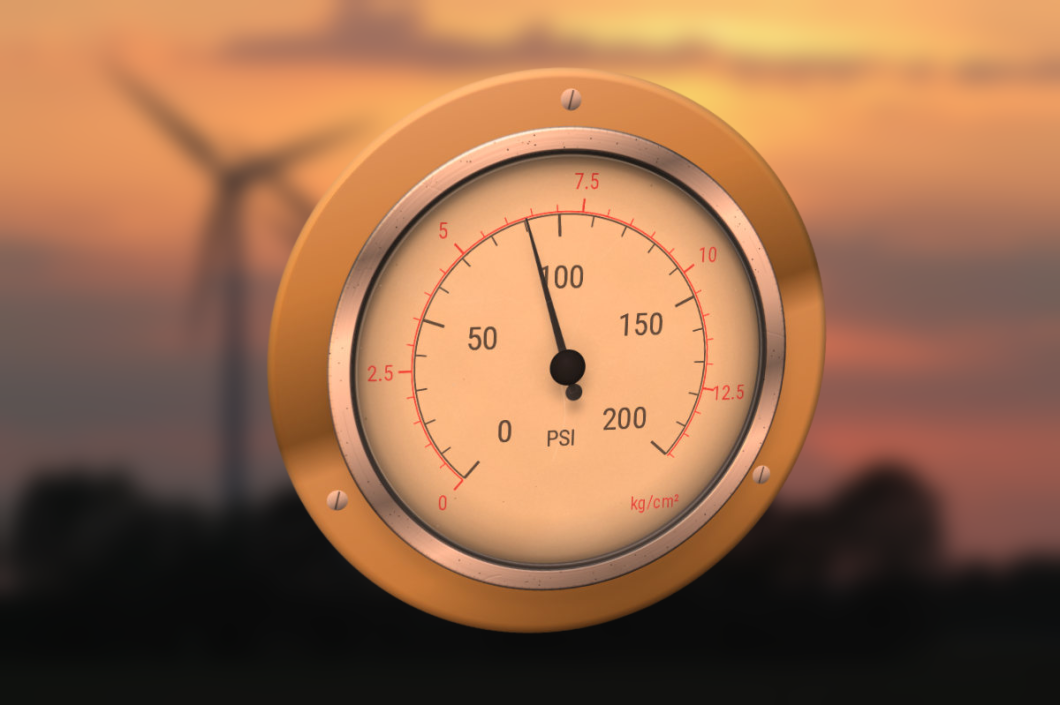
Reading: value=90 unit=psi
